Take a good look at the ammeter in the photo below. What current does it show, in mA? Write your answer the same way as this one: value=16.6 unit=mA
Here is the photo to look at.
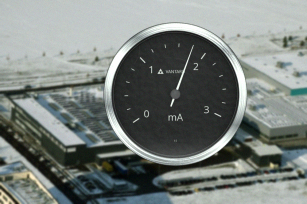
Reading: value=1.8 unit=mA
